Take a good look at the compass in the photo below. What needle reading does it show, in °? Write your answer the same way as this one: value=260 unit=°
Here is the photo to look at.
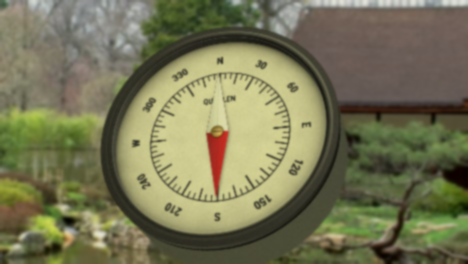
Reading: value=180 unit=°
